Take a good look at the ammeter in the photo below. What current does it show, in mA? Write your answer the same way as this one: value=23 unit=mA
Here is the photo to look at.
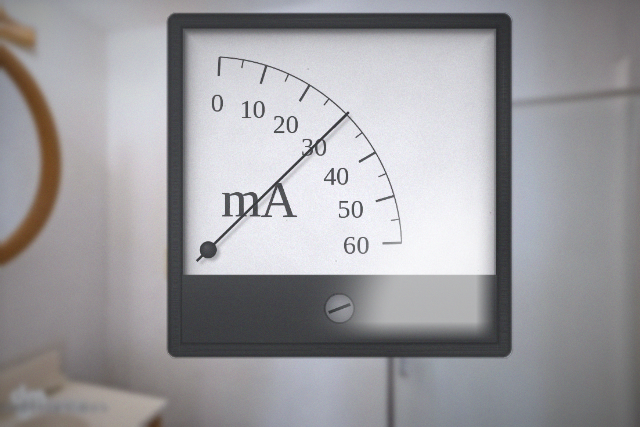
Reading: value=30 unit=mA
